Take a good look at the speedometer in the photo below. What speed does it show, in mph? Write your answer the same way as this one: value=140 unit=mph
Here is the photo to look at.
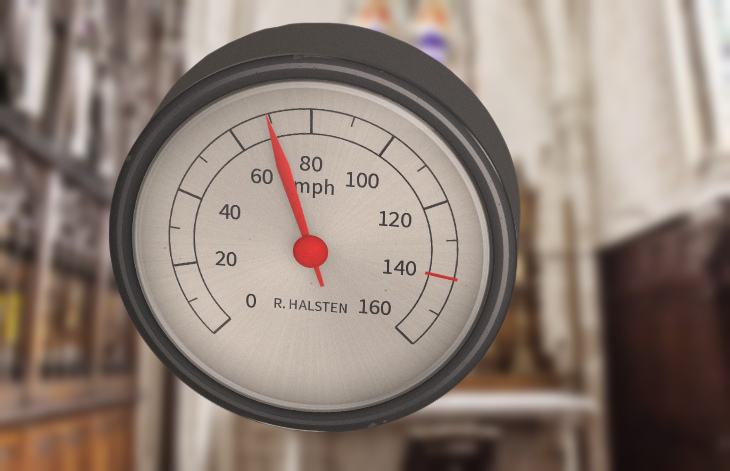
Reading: value=70 unit=mph
